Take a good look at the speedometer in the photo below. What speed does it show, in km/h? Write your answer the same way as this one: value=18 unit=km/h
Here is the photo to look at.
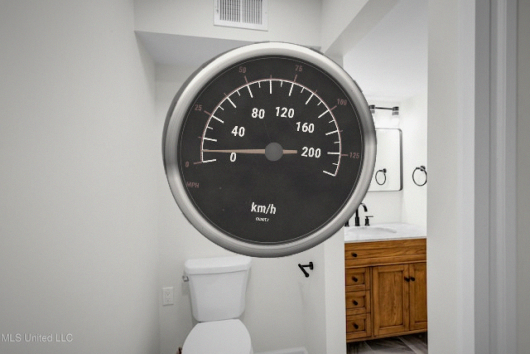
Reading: value=10 unit=km/h
